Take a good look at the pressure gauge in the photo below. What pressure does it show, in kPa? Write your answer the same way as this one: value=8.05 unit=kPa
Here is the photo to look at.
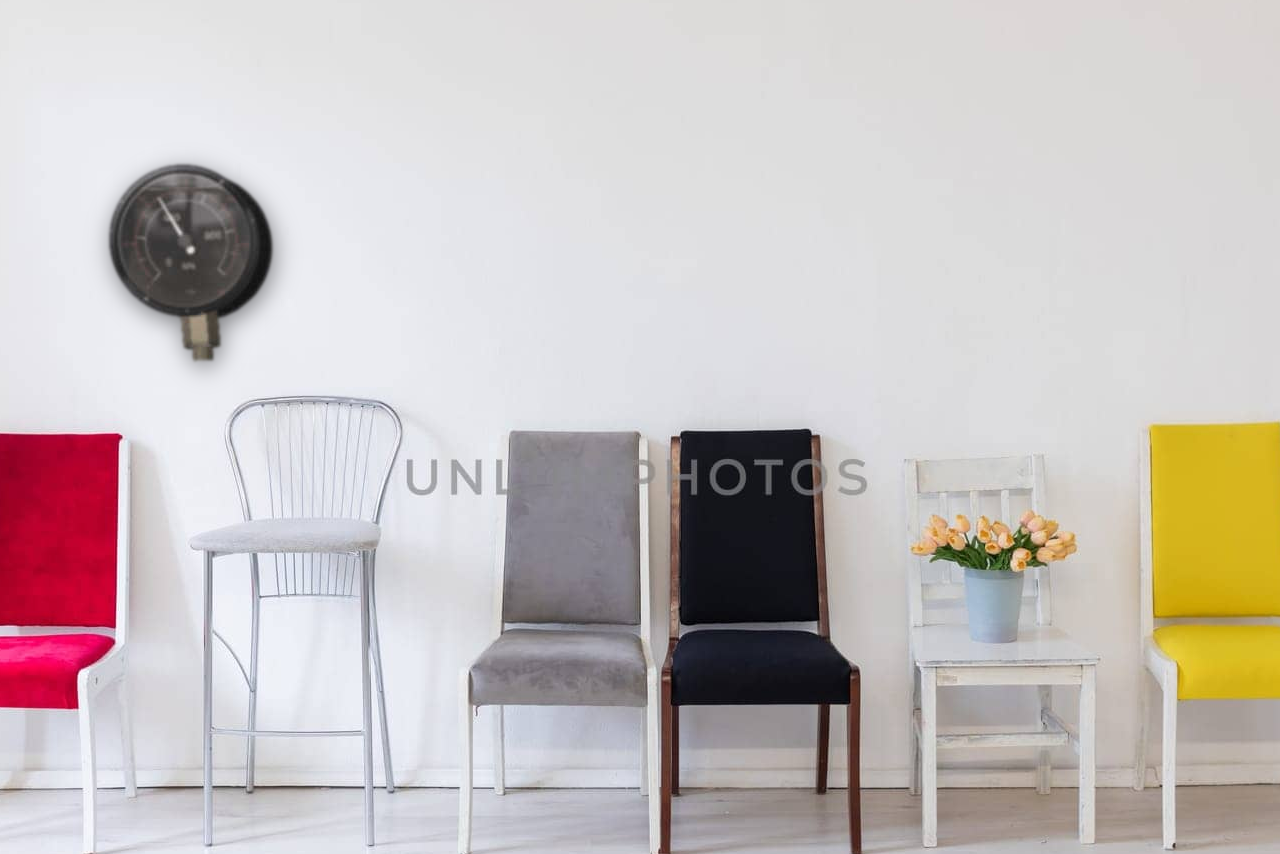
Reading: value=400 unit=kPa
